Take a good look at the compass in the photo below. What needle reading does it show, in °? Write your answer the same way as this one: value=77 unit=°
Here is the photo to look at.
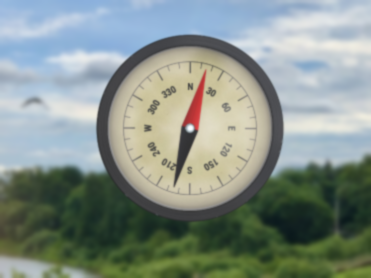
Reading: value=15 unit=°
